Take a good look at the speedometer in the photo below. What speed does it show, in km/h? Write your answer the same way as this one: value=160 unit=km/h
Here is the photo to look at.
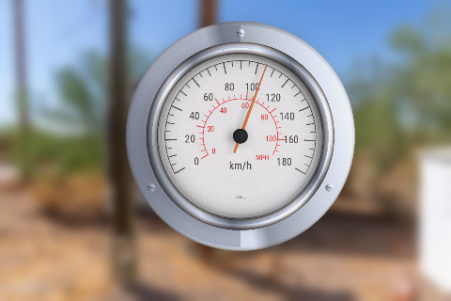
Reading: value=105 unit=km/h
